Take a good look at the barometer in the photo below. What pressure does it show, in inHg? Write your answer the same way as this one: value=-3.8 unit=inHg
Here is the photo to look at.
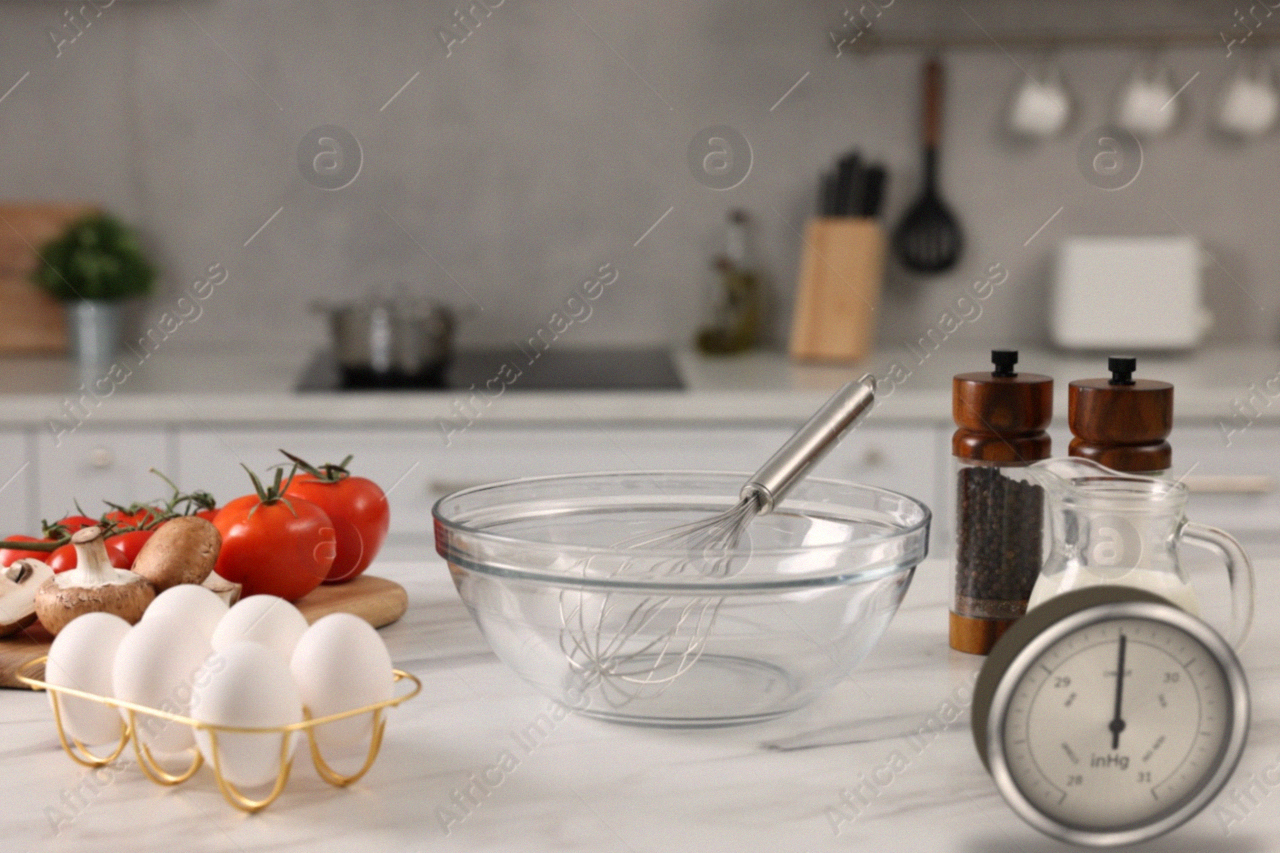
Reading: value=29.5 unit=inHg
